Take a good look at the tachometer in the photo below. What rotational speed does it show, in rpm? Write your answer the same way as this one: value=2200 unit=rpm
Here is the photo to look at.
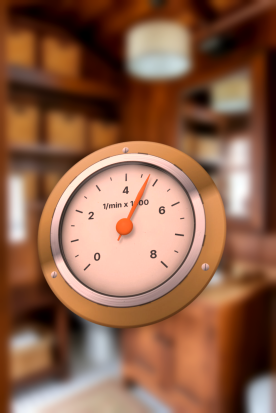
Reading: value=4750 unit=rpm
